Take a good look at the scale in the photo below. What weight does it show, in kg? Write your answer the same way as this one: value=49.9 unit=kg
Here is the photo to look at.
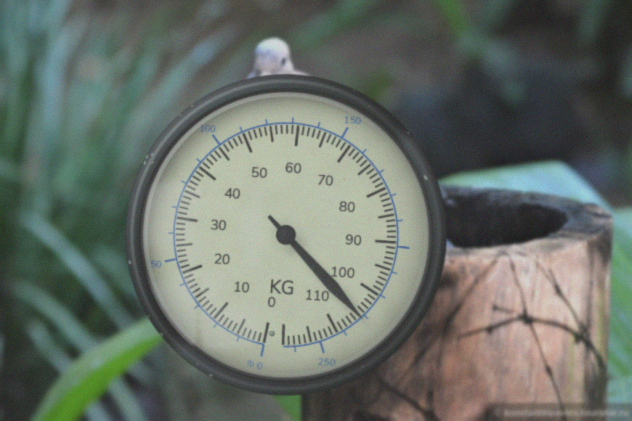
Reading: value=105 unit=kg
